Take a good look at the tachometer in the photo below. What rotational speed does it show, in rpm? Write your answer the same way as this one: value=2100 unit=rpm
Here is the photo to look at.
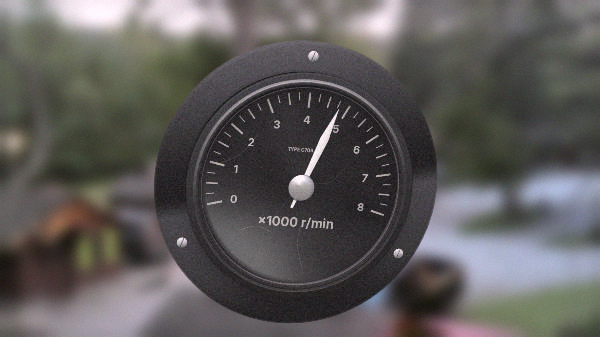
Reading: value=4750 unit=rpm
